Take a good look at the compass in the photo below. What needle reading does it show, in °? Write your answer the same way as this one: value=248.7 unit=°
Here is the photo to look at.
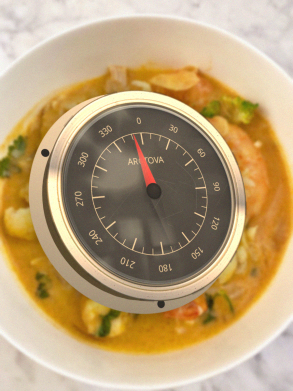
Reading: value=350 unit=°
